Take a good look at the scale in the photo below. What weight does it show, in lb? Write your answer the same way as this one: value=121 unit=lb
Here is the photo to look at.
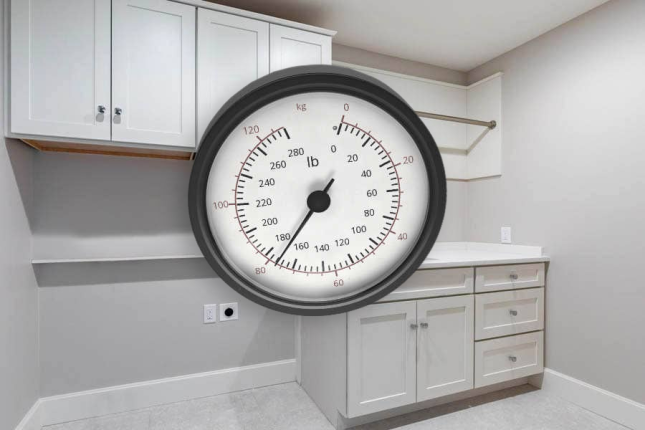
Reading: value=172 unit=lb
